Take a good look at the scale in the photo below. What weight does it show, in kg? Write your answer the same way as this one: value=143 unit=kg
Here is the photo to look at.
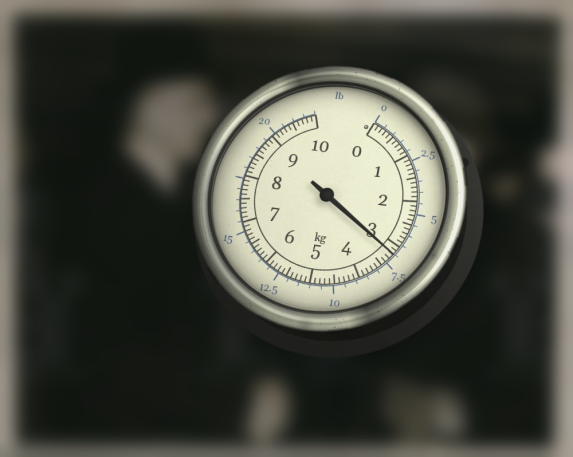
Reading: value=3.2 unit=kg
